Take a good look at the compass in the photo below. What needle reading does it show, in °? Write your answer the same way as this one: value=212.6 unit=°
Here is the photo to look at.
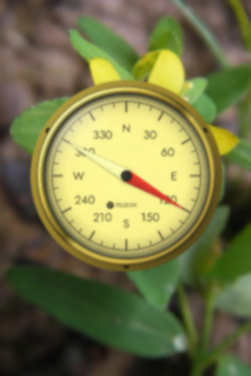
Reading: value=120 unit=°
